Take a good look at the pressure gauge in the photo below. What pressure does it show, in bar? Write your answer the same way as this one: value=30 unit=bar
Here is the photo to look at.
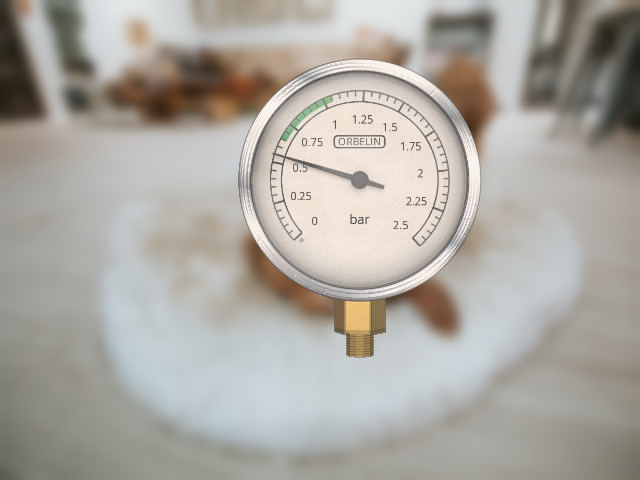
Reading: value=0.55 unit=bar
